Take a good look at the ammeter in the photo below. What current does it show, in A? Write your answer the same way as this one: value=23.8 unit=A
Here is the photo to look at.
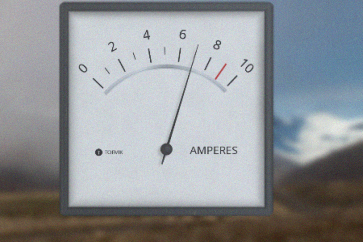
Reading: value=7 unit=A
